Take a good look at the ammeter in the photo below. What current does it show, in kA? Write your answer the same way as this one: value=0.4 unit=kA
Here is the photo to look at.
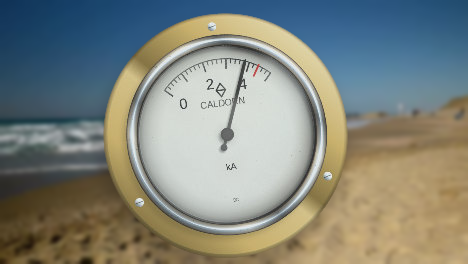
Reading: value=3.8 unit=kA
